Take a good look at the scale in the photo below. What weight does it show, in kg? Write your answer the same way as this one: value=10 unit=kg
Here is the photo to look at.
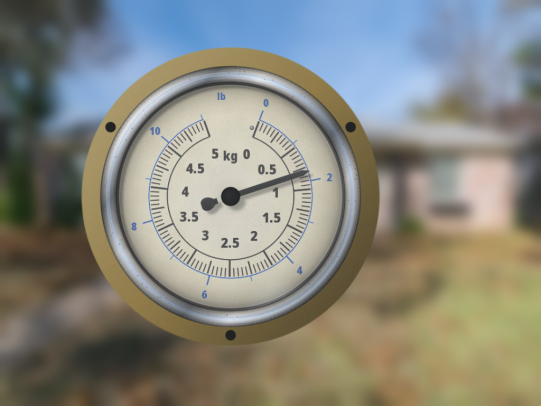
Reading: value=0.8 unit=kg
